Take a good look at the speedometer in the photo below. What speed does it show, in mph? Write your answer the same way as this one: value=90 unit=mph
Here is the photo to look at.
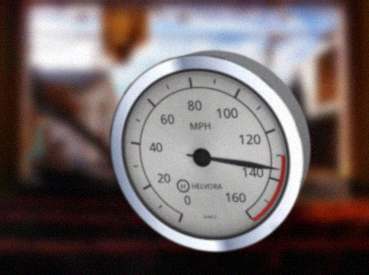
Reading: value=135 unit=mph
